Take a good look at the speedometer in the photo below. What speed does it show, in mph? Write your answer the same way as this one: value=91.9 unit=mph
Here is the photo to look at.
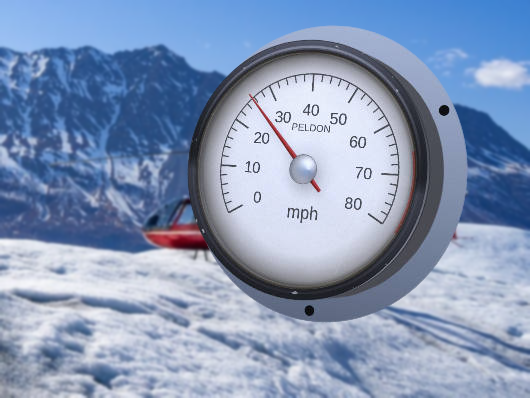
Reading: value=26 unit=mph
